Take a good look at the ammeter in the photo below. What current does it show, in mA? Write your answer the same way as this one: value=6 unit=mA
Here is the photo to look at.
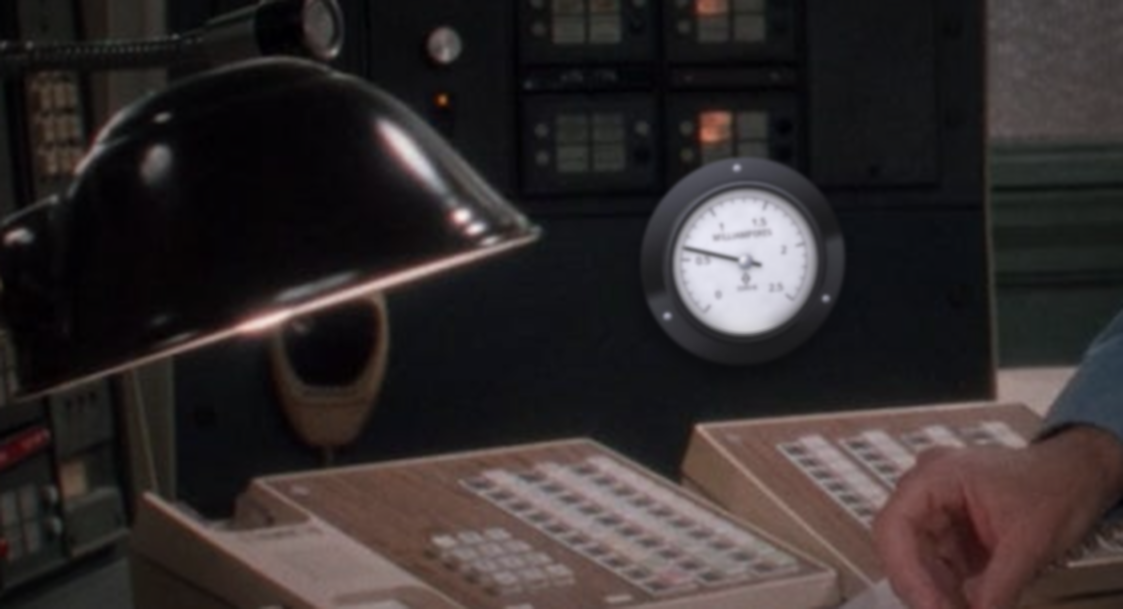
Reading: value=0.6 unit=mA
